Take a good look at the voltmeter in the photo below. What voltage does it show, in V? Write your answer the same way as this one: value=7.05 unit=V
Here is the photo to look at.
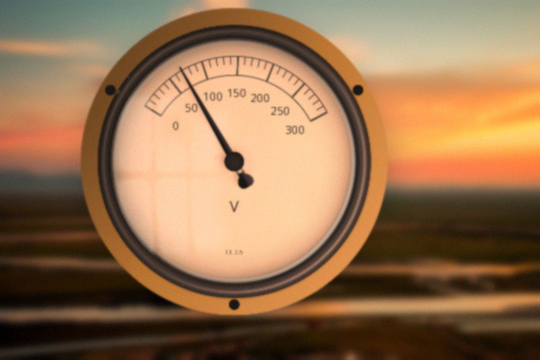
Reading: value=70 unit=V
